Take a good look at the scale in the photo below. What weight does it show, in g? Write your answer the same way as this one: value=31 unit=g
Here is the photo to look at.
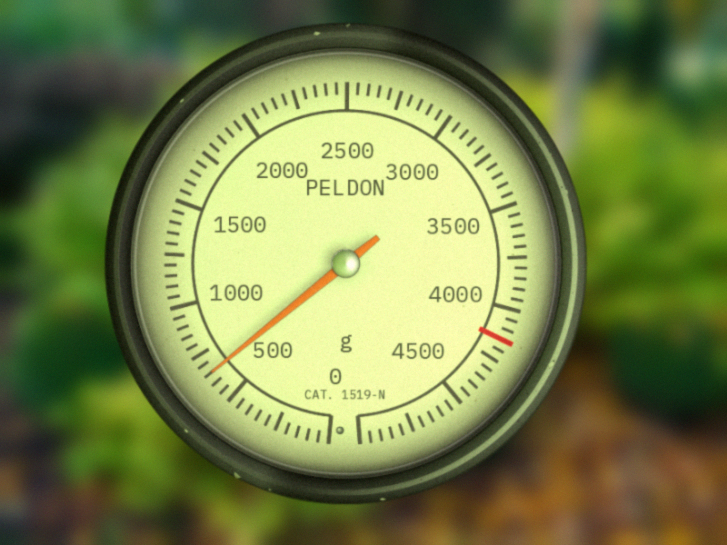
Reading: value=650 unit=g
